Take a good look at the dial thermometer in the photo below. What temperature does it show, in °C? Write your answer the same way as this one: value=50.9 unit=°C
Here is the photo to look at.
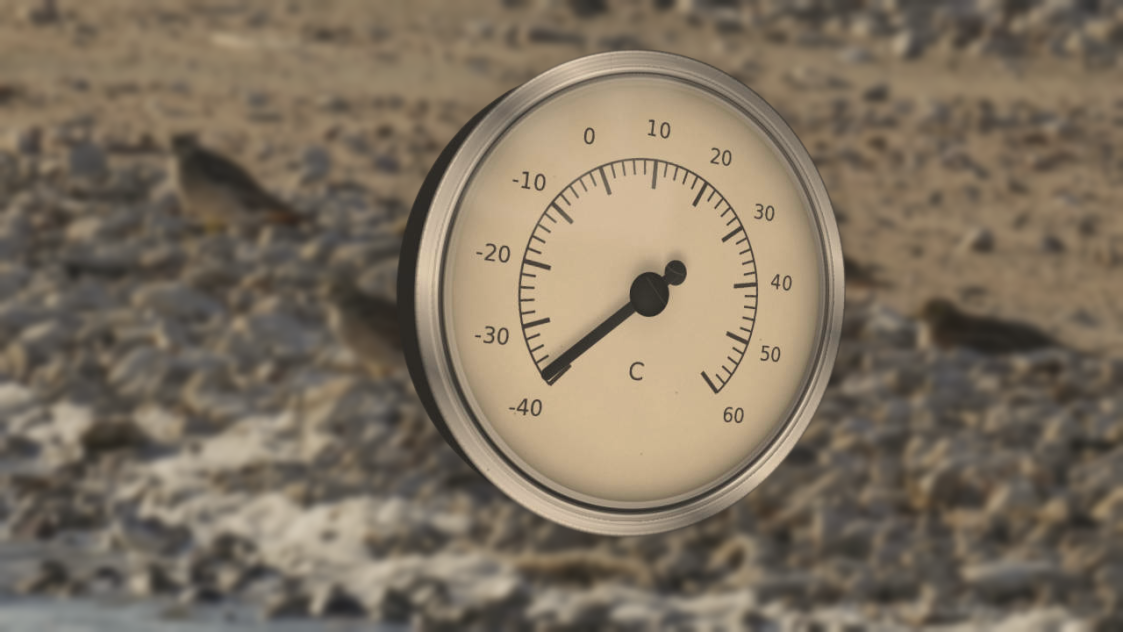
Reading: value=-38 unit=°C
